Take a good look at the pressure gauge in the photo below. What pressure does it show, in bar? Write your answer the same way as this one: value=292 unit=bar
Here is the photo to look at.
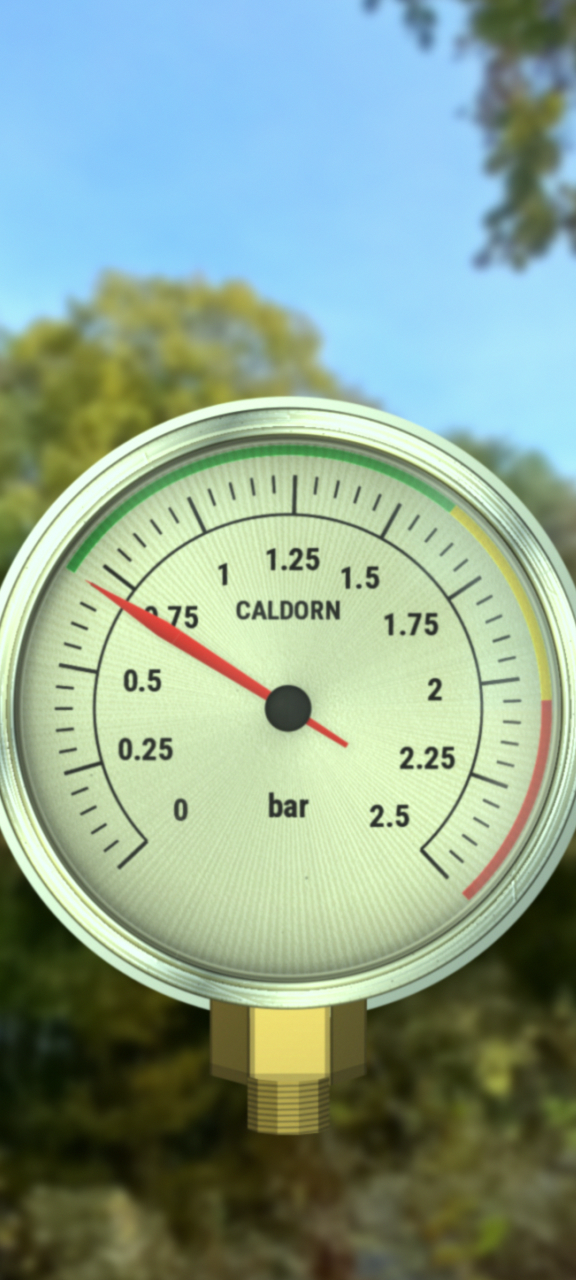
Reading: value=0.7 unit=bar
